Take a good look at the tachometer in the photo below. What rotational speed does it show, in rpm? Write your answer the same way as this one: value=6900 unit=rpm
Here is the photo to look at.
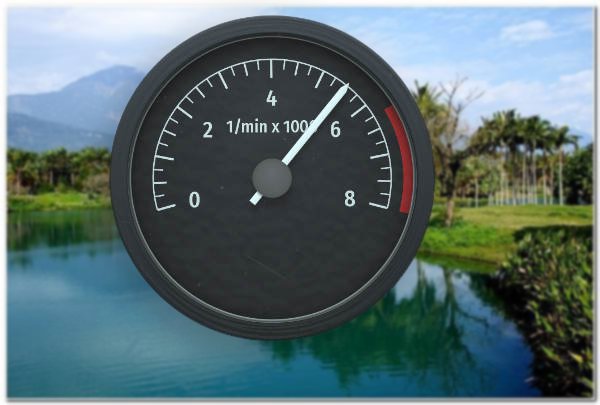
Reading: value=5500 unit=rpm
